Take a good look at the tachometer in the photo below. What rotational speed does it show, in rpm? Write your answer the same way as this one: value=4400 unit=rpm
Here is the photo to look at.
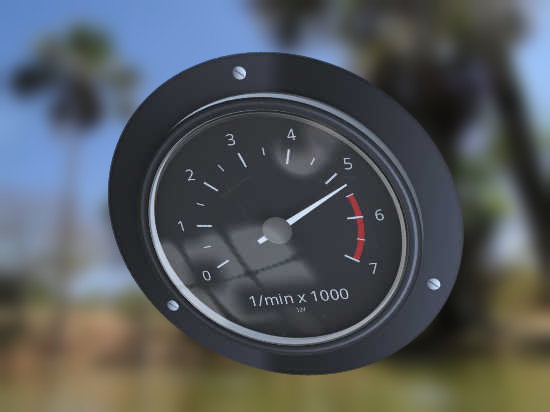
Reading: value=5250 unit=rpm
